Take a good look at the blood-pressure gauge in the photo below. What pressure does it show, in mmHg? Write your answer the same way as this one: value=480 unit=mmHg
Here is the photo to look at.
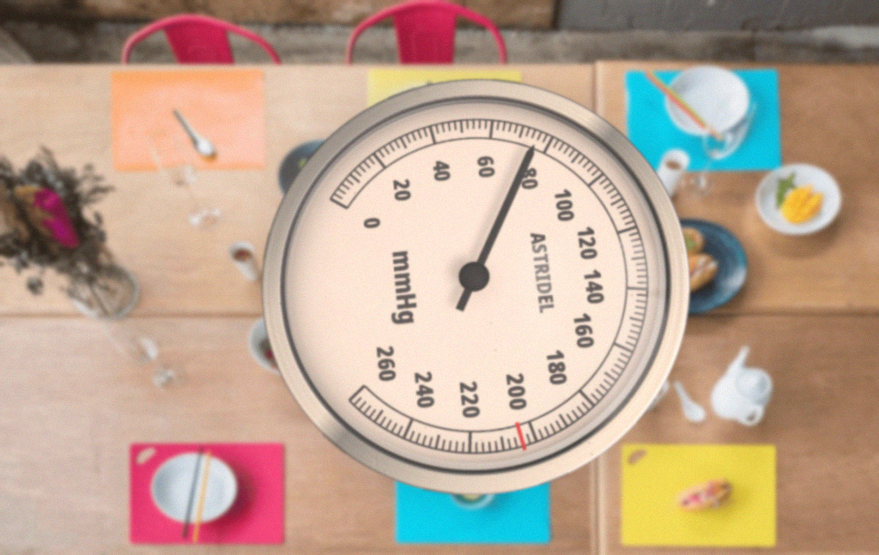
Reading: value=76 unit=mmHg
